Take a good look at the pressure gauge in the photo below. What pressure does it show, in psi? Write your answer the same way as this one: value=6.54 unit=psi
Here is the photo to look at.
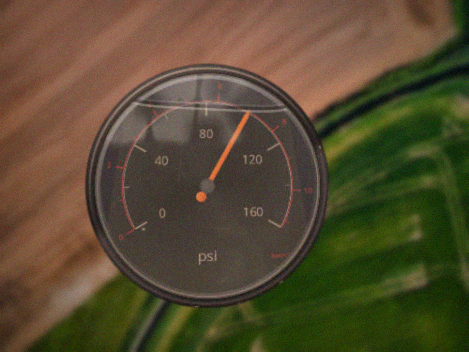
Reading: value=100 unit=psi
